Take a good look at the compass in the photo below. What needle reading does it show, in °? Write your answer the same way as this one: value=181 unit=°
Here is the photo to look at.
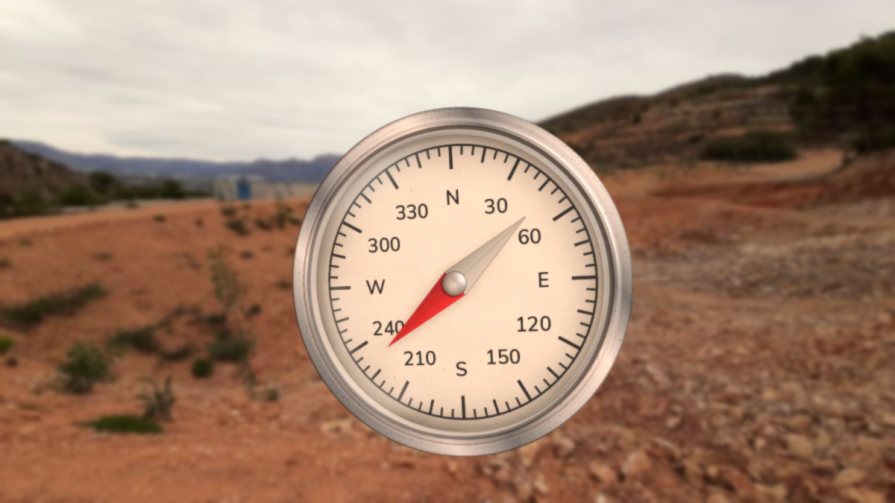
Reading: value=230 unit=°
